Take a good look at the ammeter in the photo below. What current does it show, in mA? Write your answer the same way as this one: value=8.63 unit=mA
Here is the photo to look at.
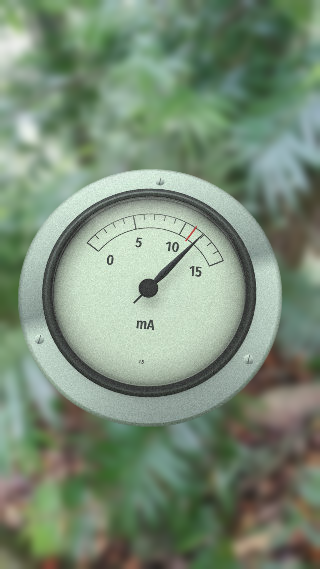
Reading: value=12 unit=mA
